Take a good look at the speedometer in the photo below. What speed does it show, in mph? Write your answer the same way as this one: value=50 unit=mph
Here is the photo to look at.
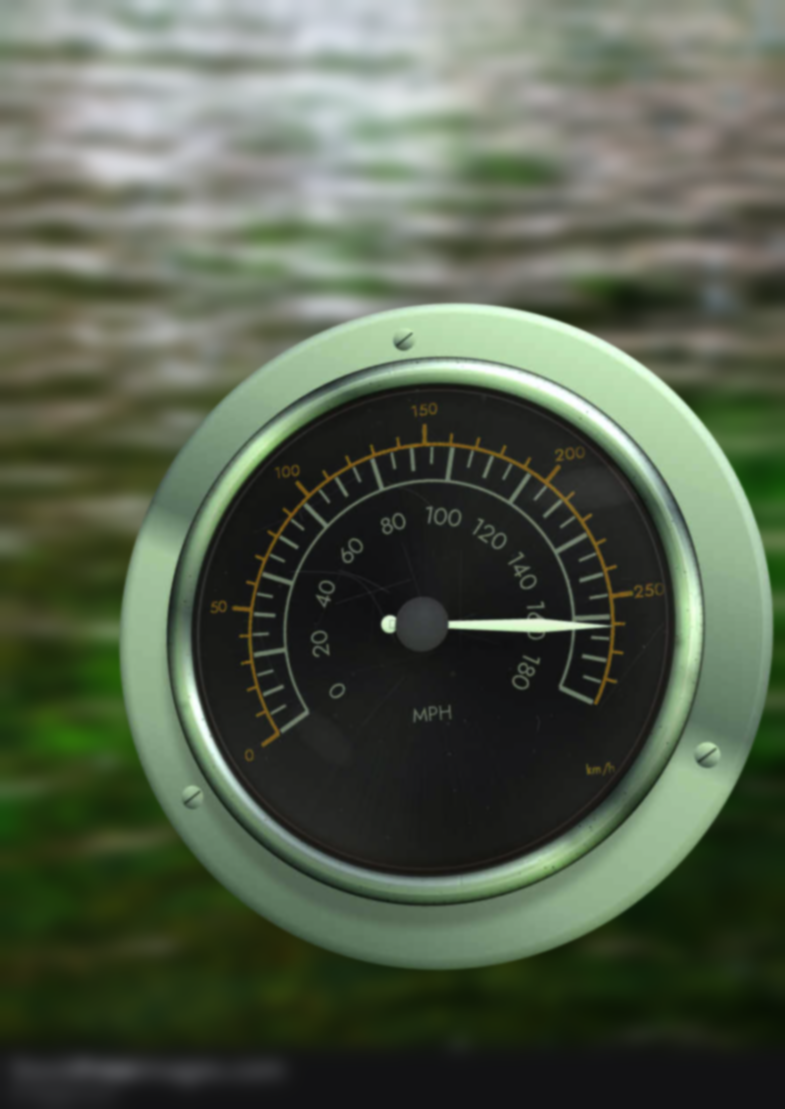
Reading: value=162.5 unit=mph
